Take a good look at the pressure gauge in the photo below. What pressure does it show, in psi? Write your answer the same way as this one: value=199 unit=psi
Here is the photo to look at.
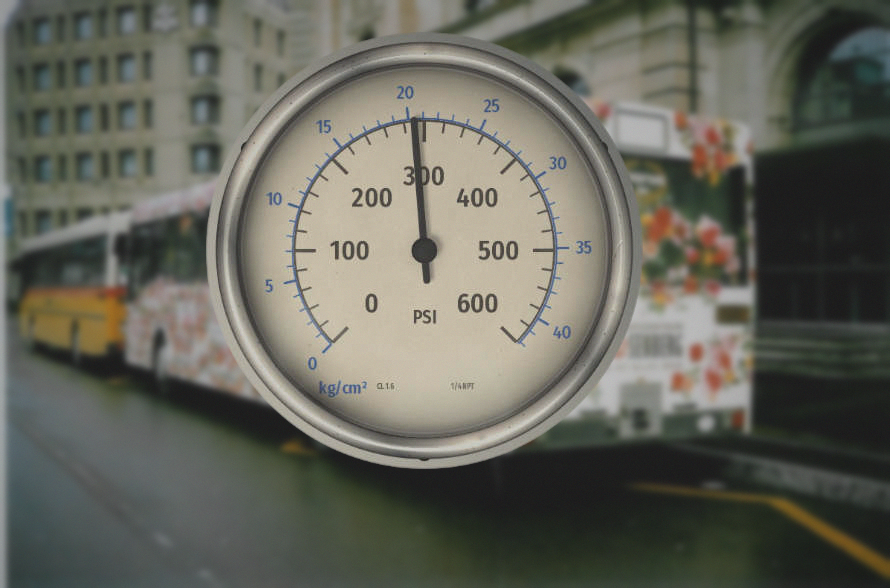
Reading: value=290 unit=psi
